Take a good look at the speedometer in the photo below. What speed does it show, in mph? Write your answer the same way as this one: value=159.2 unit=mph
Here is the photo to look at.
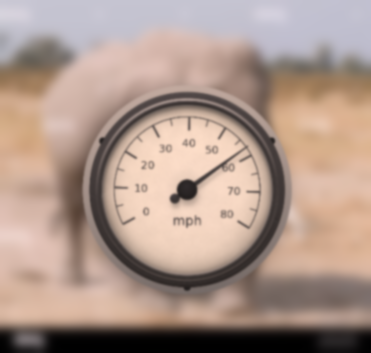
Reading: value=57.5 unit=mph
